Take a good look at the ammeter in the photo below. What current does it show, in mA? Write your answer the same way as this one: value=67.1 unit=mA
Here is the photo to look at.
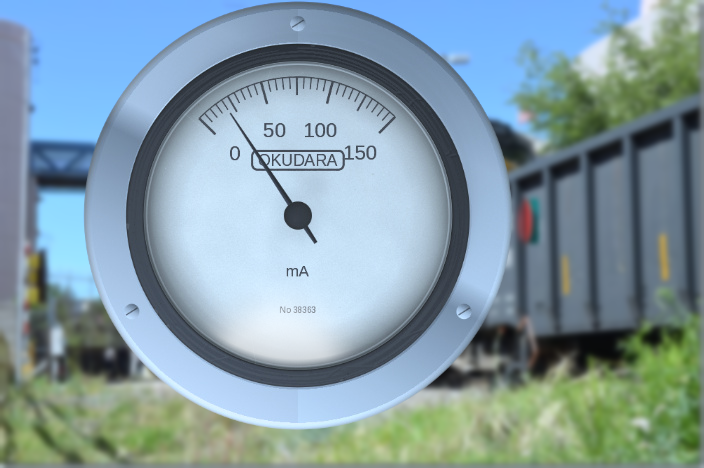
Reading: value=20 unit=mA
